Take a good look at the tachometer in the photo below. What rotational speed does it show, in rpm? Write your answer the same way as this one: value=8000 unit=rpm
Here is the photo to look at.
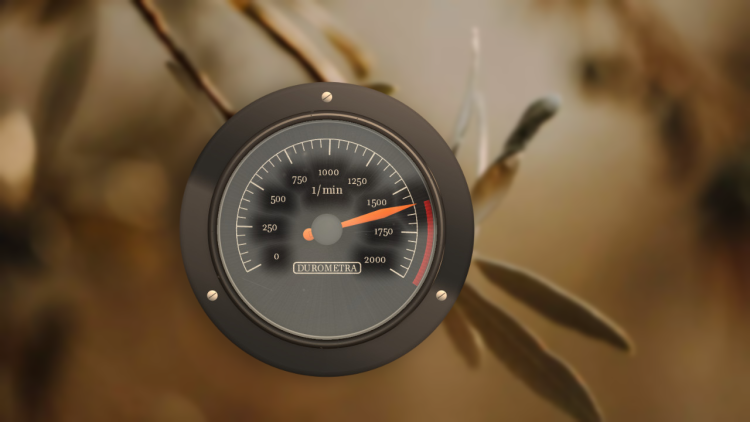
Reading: value=1600 unit=rpm
